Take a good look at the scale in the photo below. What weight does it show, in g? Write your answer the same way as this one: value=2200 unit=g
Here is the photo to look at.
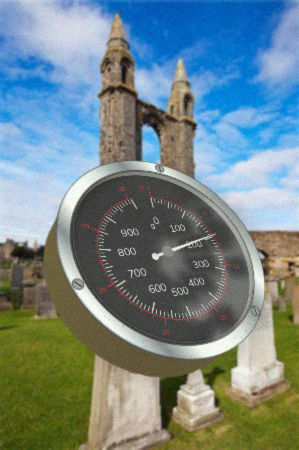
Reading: value=200 unit=g
